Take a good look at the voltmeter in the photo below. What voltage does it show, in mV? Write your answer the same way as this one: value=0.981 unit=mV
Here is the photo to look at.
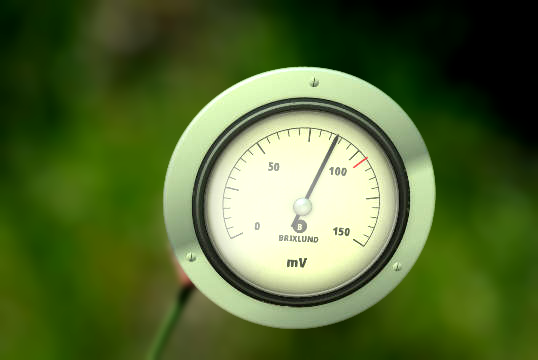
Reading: value=87.5 unit=mV
